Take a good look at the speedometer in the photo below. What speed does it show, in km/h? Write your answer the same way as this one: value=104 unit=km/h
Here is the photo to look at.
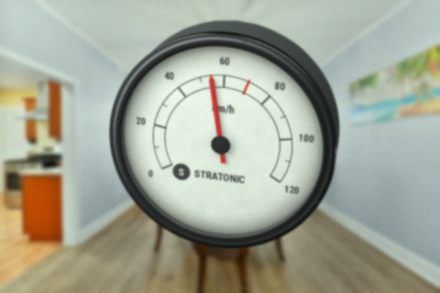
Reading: value=55 unit=km/h
